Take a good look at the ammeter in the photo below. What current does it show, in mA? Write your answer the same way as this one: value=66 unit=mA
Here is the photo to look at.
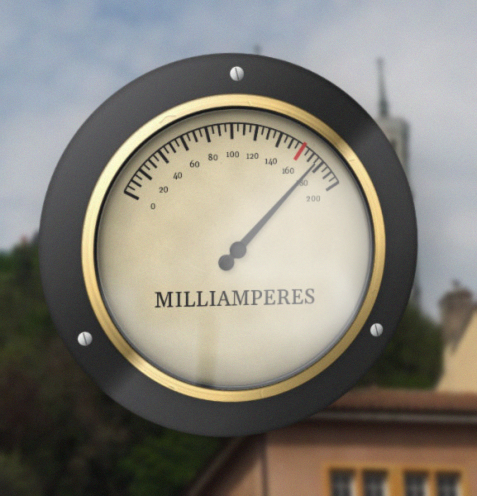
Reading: value=175 unit=mA
